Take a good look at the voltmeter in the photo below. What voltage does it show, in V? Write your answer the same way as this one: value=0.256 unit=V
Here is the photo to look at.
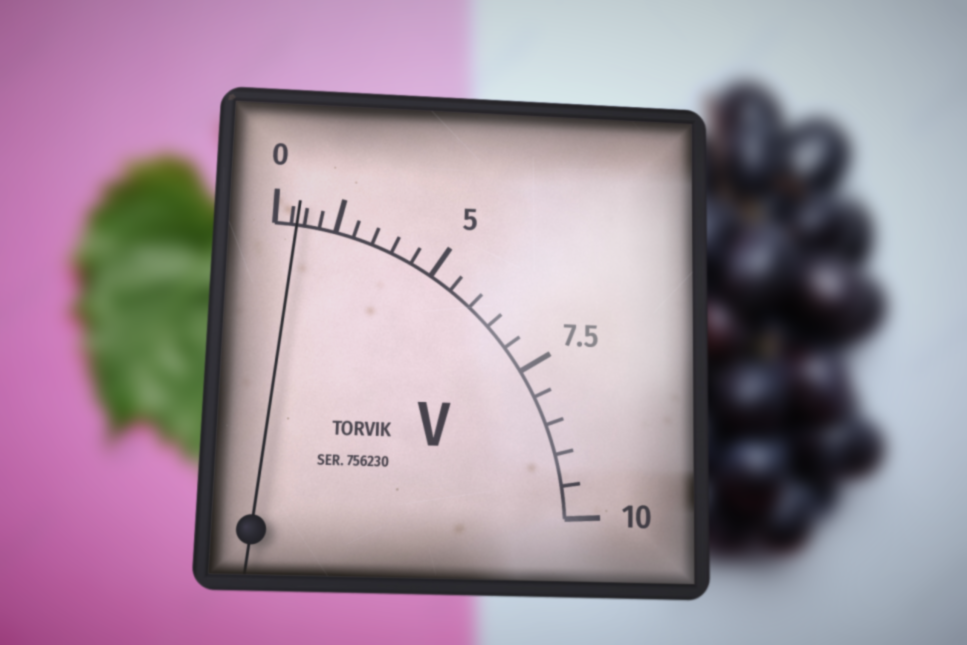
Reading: value=1.25 unit=V
